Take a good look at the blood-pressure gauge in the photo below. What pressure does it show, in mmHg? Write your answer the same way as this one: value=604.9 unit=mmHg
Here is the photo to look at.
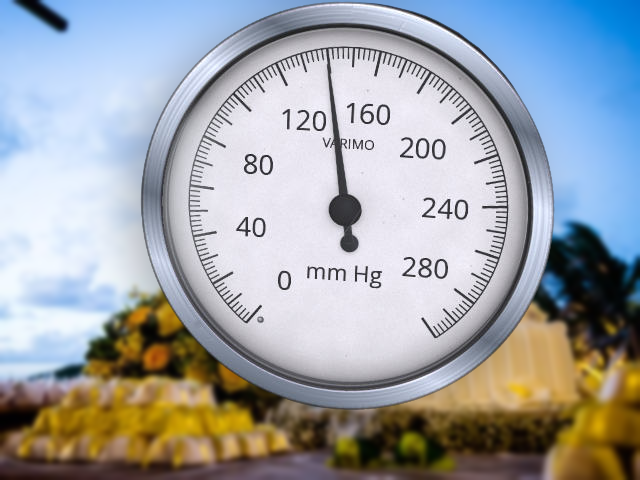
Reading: value=140 unit=mmHg
